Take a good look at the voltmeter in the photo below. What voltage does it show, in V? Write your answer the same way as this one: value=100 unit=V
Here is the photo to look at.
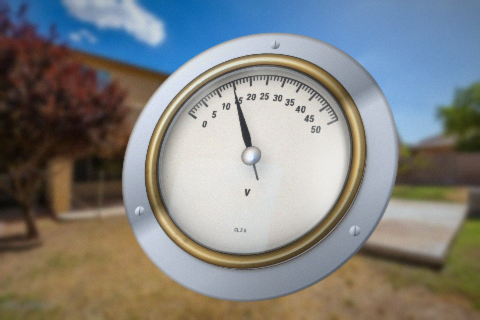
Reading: value=15 unit=V
